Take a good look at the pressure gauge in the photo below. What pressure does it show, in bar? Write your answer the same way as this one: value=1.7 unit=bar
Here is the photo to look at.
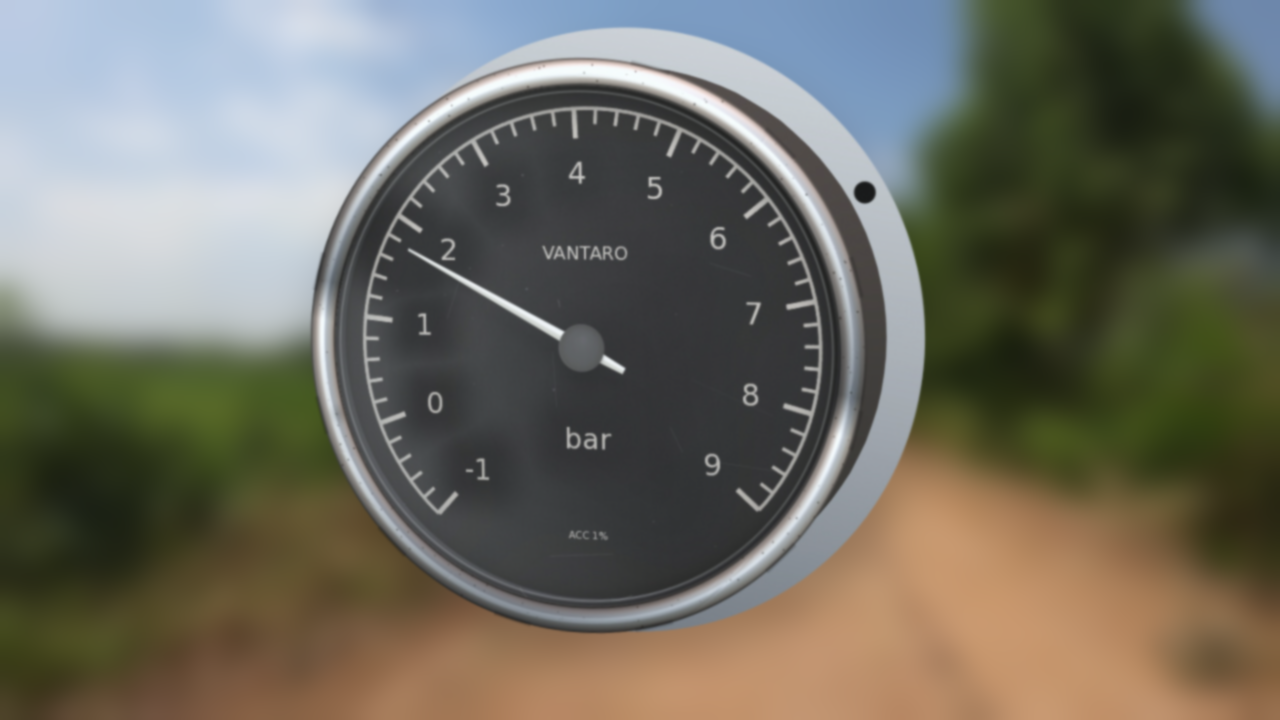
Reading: value=1.8 unit=bar
